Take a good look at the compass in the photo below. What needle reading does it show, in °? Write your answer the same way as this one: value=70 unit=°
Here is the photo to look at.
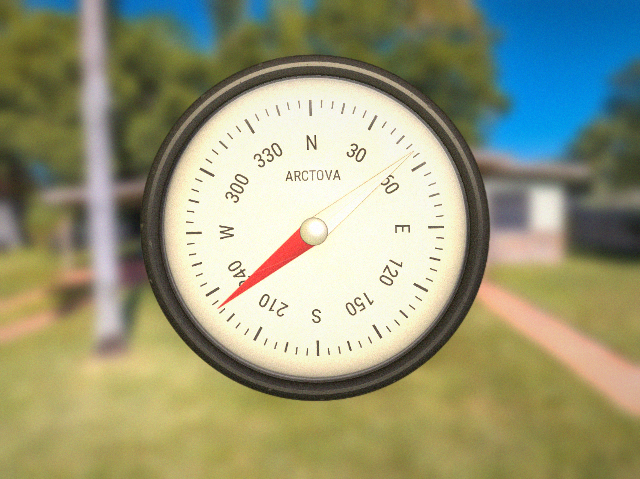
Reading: value=232.5 unit=°
